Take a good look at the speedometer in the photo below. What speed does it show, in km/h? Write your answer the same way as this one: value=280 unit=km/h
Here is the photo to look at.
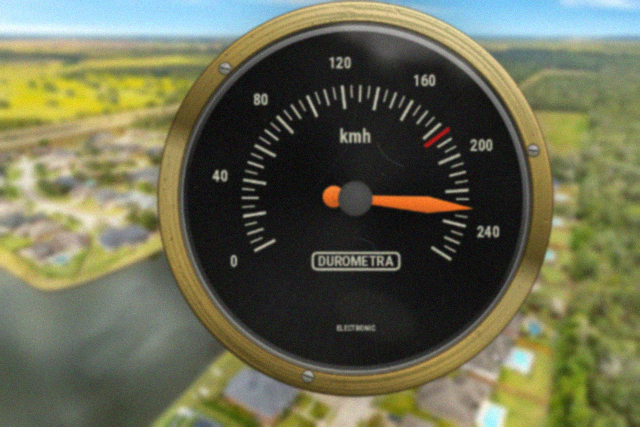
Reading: value=230 unit=km/h
